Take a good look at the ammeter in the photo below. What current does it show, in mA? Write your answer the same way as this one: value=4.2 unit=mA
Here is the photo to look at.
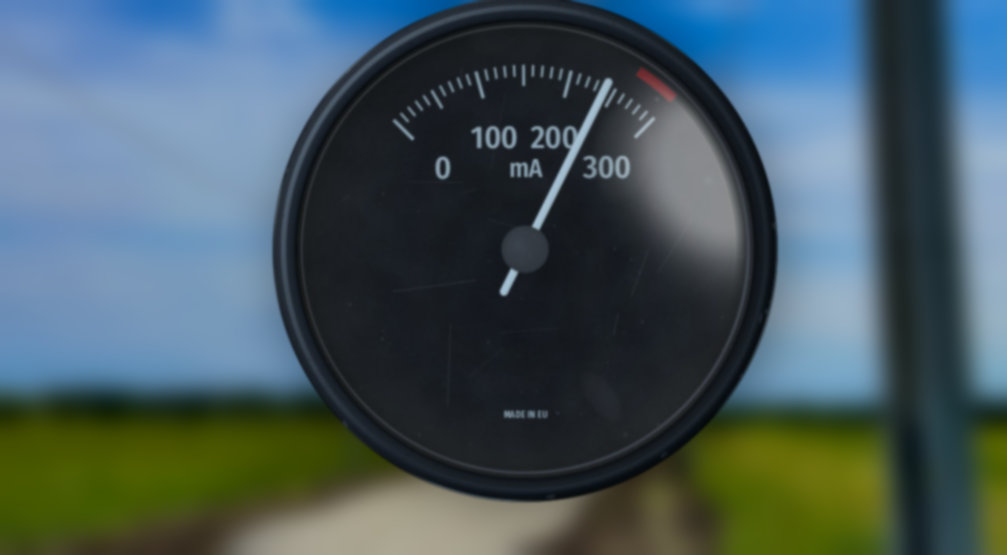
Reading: value=240 unit=mA
